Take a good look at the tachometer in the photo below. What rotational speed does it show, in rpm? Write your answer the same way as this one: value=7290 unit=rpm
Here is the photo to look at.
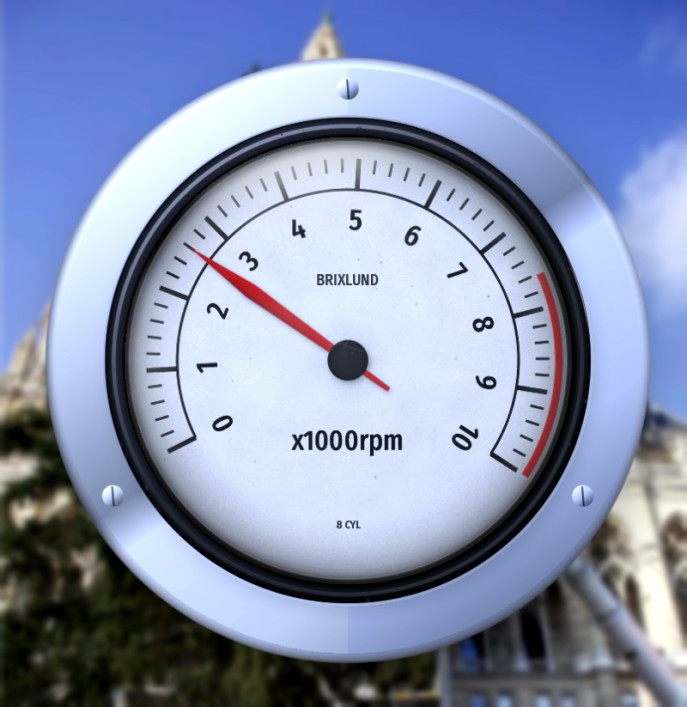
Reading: value=2600 unit=rpm
